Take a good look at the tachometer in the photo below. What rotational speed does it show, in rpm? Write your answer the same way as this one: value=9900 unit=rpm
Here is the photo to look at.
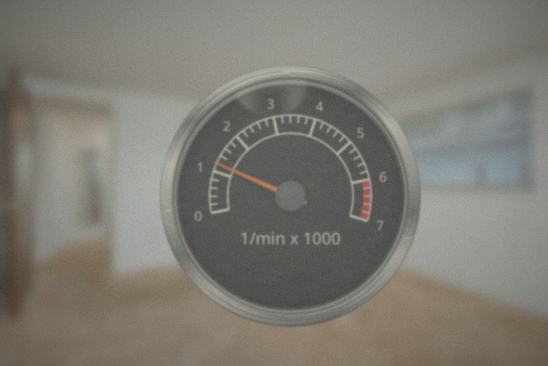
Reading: value=1200 unit=rpm
